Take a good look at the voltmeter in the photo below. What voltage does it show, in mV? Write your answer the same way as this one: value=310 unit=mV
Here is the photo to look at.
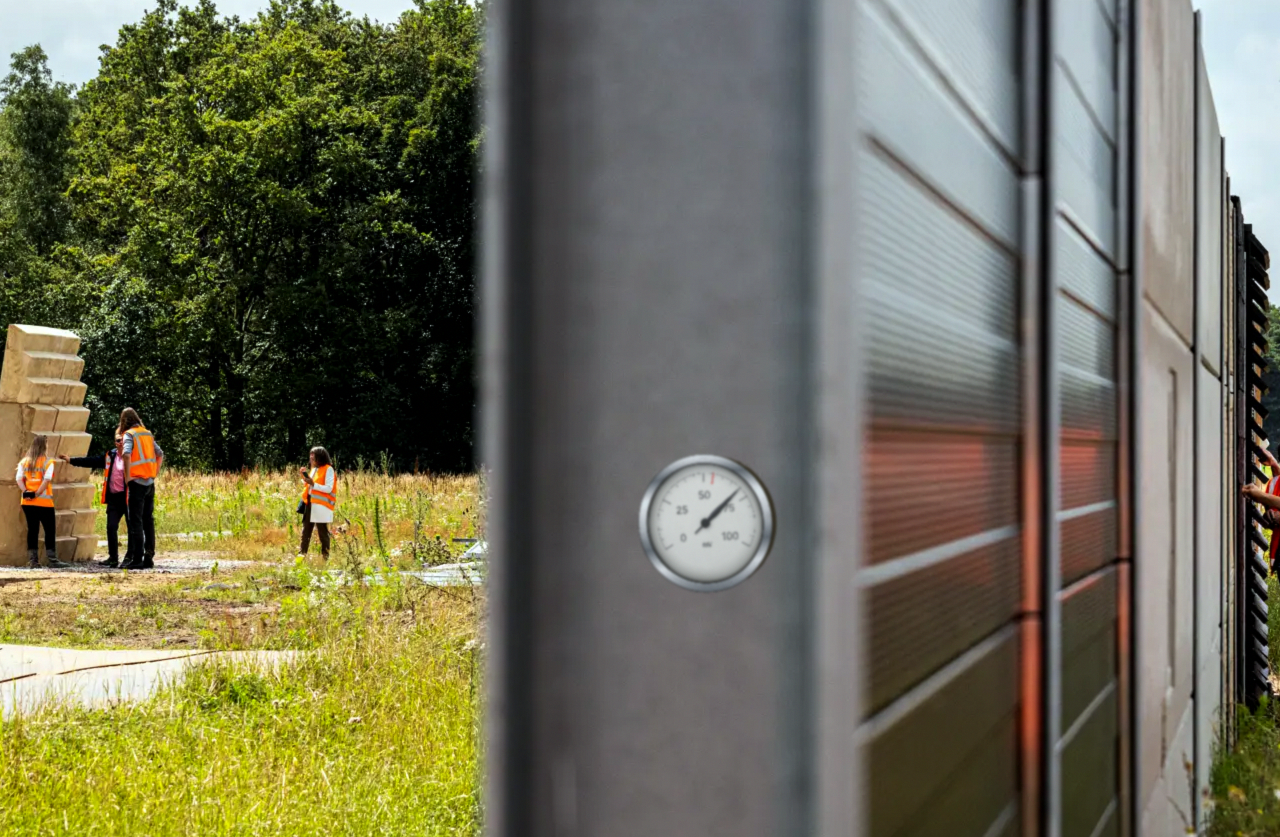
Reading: value=70 unit=mV
